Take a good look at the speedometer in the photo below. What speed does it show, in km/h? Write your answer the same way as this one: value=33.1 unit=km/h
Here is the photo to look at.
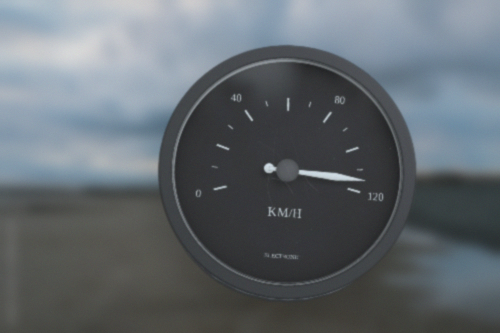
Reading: value=115 unit=km/h
